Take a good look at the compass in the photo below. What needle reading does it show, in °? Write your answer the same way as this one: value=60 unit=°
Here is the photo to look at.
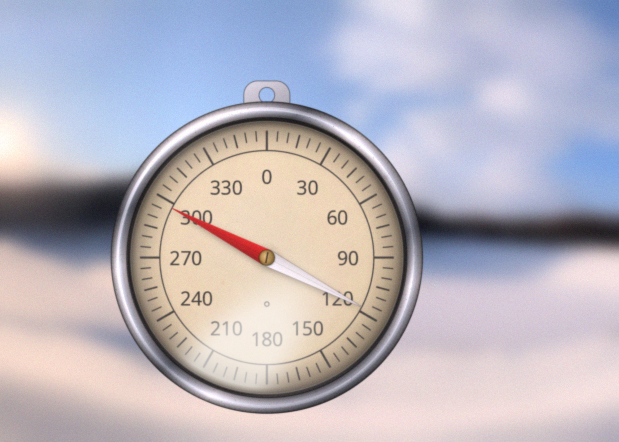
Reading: value=297.5 unit=°
